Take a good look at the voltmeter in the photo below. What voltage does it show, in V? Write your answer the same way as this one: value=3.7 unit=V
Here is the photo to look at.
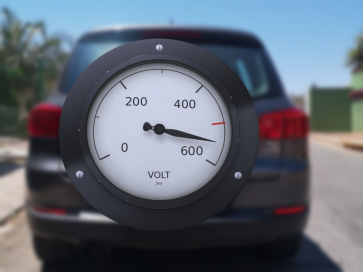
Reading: value=550 unit=V
